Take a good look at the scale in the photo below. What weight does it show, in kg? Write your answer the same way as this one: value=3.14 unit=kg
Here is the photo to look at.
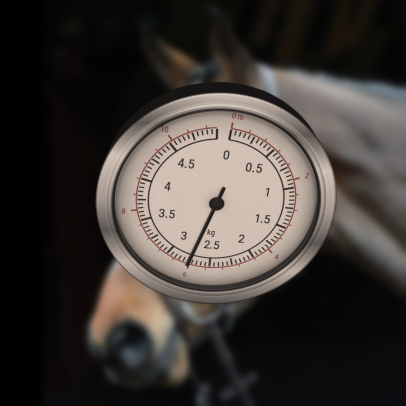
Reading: value=2.75 unit=kg
